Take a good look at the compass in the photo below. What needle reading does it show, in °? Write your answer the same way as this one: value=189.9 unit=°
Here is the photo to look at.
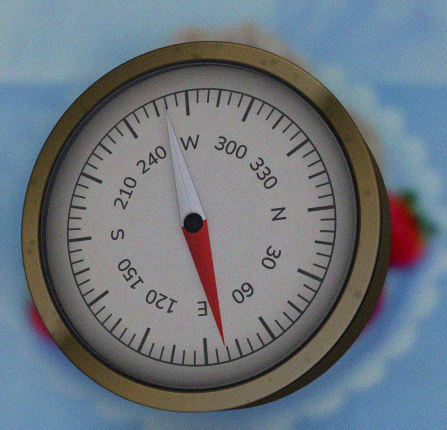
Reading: value=80 unit=°
